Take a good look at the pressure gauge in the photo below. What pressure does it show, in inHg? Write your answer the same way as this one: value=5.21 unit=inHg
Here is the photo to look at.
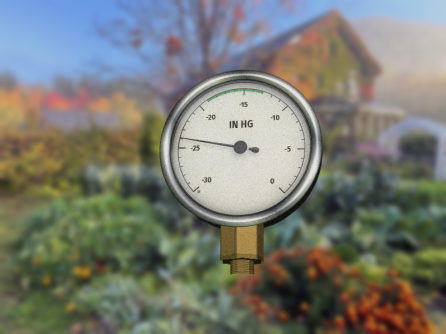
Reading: value=-24 unit=inHg
